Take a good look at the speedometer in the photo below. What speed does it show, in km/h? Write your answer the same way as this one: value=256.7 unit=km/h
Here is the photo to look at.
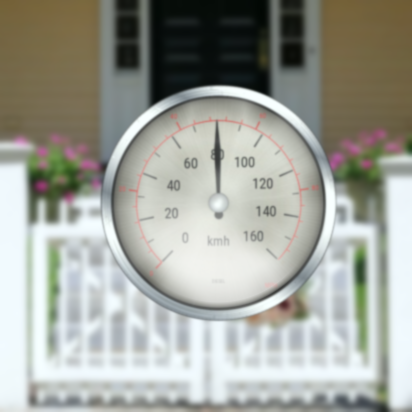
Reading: value=80 unit=km/h
